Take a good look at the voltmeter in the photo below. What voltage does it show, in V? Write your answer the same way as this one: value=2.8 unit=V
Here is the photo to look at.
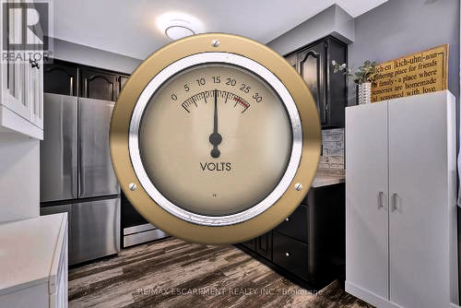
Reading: value=15 unit=V
